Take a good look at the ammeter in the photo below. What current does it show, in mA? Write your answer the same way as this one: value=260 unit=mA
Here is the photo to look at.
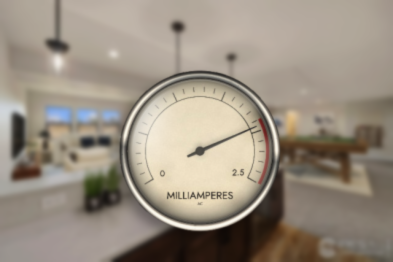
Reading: value=1.95 unit=mA
